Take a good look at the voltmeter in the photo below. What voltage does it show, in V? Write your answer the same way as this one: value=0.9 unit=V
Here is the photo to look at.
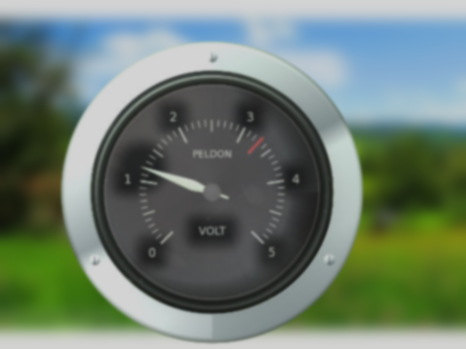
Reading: value=1.2 unit=V
